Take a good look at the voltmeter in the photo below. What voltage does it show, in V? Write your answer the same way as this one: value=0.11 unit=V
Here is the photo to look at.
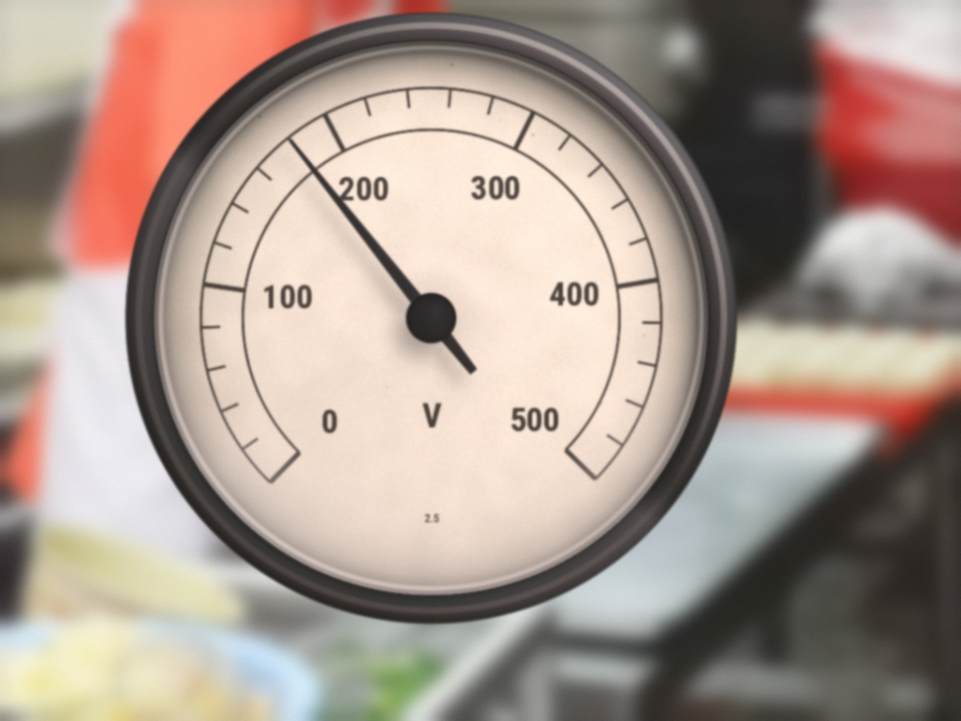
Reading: value=180 unit=V
